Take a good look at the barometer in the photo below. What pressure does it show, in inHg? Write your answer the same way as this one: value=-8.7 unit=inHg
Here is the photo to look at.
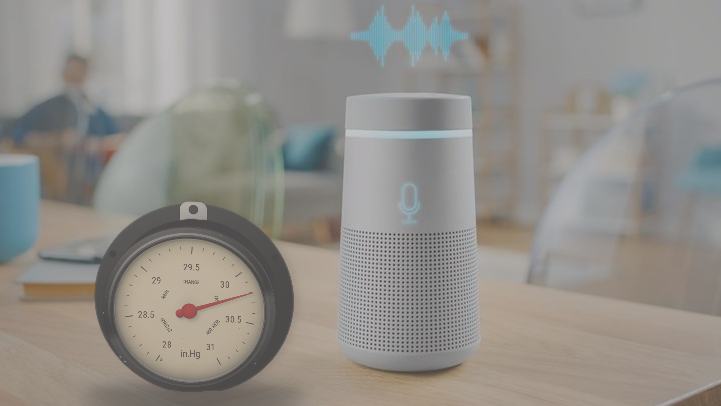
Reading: value=30.2 unit=inHg
